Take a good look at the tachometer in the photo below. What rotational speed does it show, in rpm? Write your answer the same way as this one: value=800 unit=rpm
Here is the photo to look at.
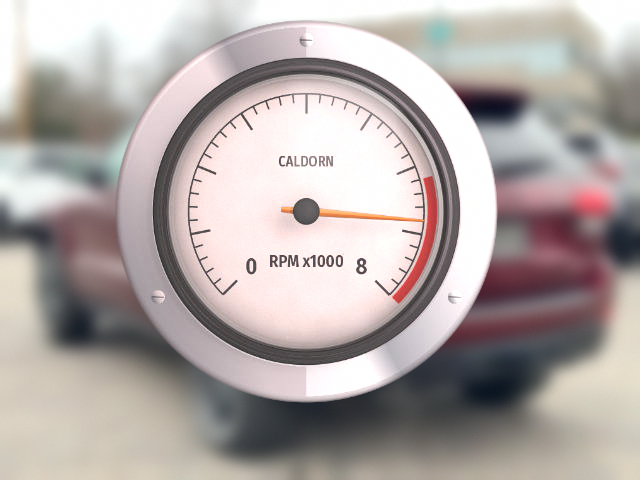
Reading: value=6800 unit=rpm
